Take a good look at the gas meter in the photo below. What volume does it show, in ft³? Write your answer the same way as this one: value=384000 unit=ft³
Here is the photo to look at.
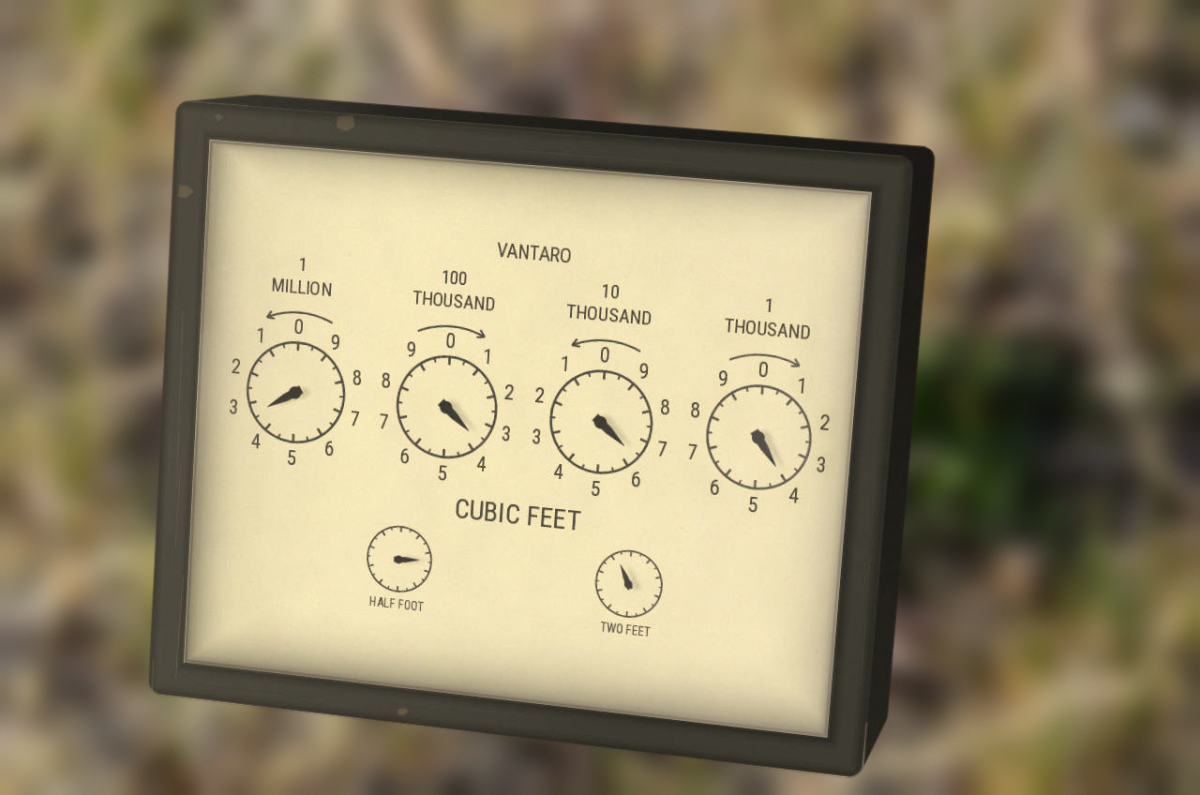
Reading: value=336400 unit=ft³
